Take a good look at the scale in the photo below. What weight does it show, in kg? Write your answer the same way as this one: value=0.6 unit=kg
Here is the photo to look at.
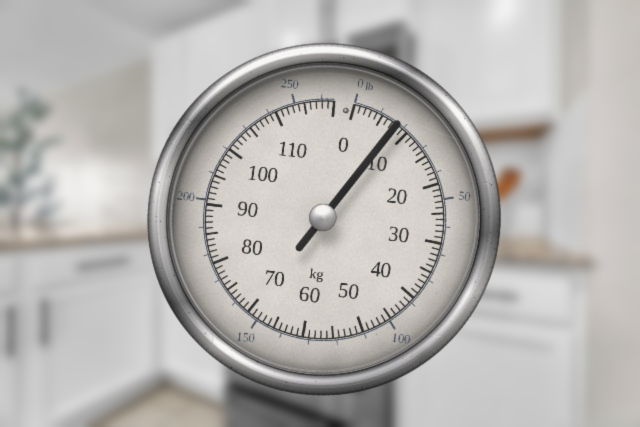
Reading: value=8 unit=kg
